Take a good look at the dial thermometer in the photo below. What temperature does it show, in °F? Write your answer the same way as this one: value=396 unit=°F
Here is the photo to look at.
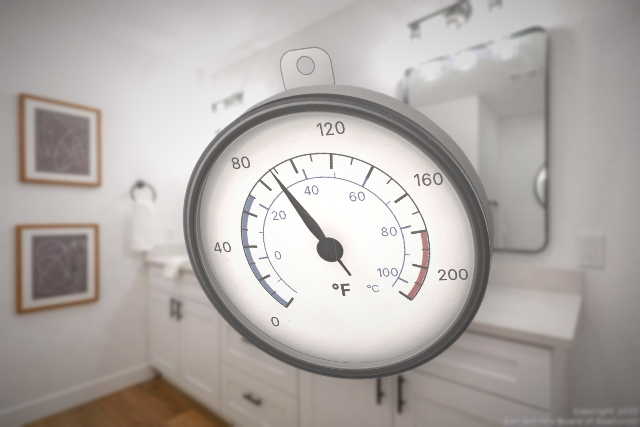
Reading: value=90 unit=°F
